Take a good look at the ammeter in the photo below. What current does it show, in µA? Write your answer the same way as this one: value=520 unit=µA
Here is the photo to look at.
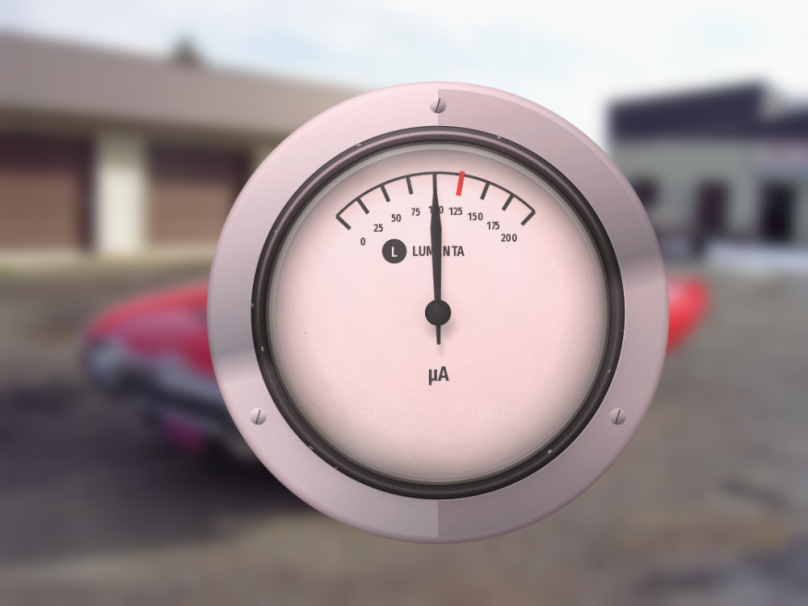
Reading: value=100 unit=µA
